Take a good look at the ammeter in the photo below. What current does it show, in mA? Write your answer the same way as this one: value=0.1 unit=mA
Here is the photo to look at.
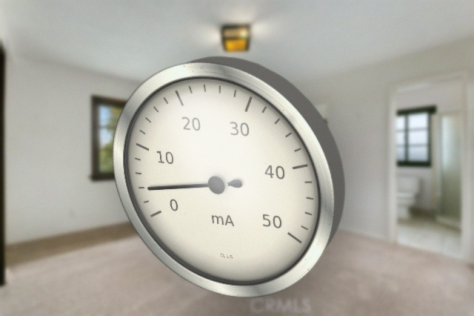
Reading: value=4 unit=mA
